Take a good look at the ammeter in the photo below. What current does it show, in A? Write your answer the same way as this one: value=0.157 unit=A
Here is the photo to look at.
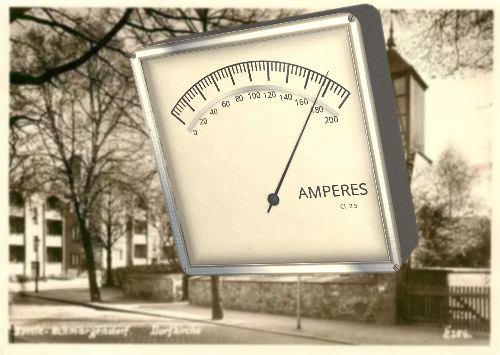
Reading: value=176 unit=A
